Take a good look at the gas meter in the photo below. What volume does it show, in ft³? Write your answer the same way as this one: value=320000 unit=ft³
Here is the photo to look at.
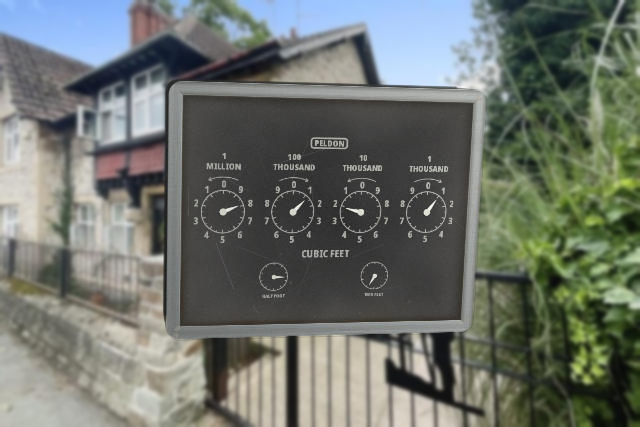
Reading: value=812100 unit=ft³
